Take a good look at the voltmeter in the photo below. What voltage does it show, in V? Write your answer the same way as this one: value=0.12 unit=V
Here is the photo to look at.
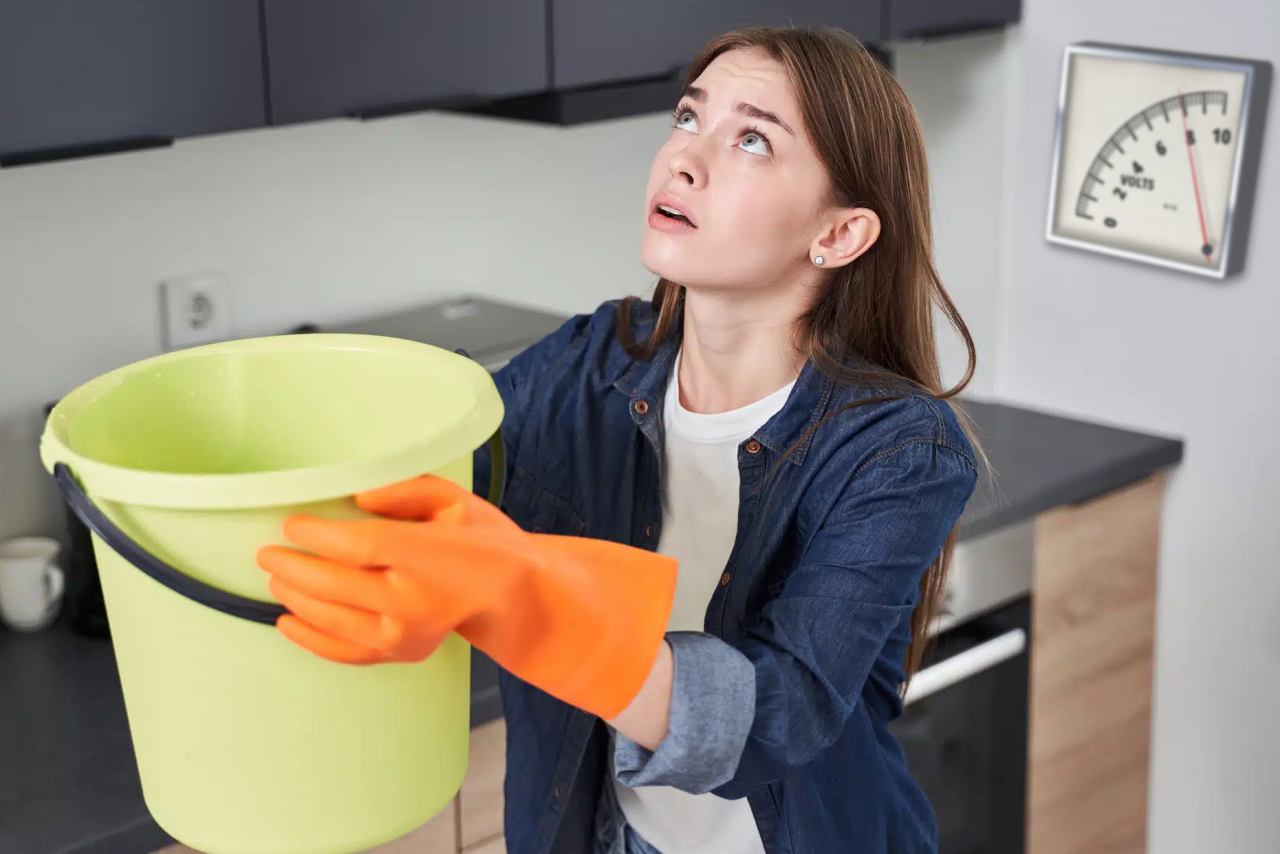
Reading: value=8 unit=V
